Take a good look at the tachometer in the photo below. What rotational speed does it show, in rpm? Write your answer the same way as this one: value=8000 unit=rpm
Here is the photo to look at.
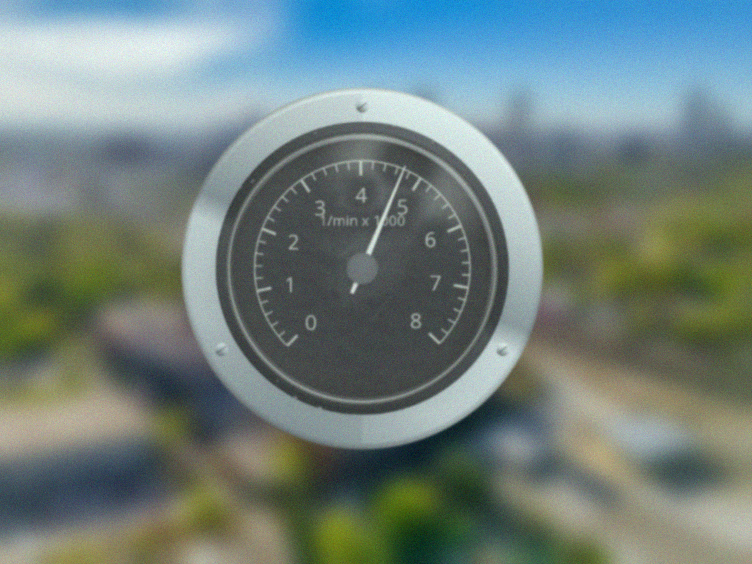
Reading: value=4700 unit=rpm
